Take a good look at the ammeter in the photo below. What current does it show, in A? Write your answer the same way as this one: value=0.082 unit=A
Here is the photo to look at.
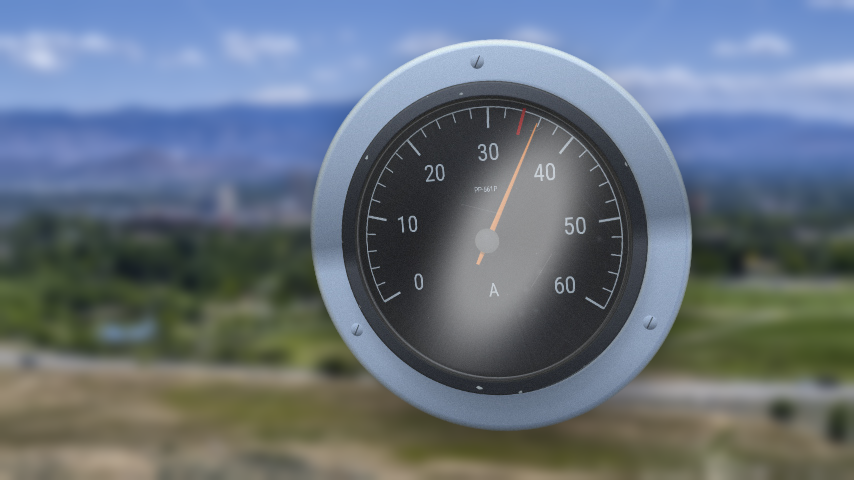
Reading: value=36 unit=A
